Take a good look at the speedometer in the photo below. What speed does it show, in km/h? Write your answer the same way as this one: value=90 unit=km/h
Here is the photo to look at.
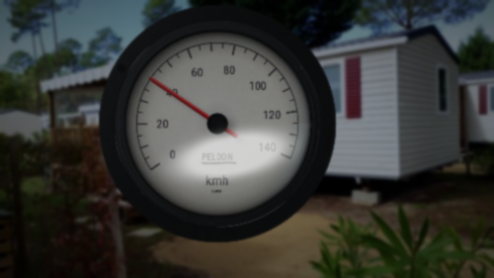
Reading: value=40 unit=km/h
